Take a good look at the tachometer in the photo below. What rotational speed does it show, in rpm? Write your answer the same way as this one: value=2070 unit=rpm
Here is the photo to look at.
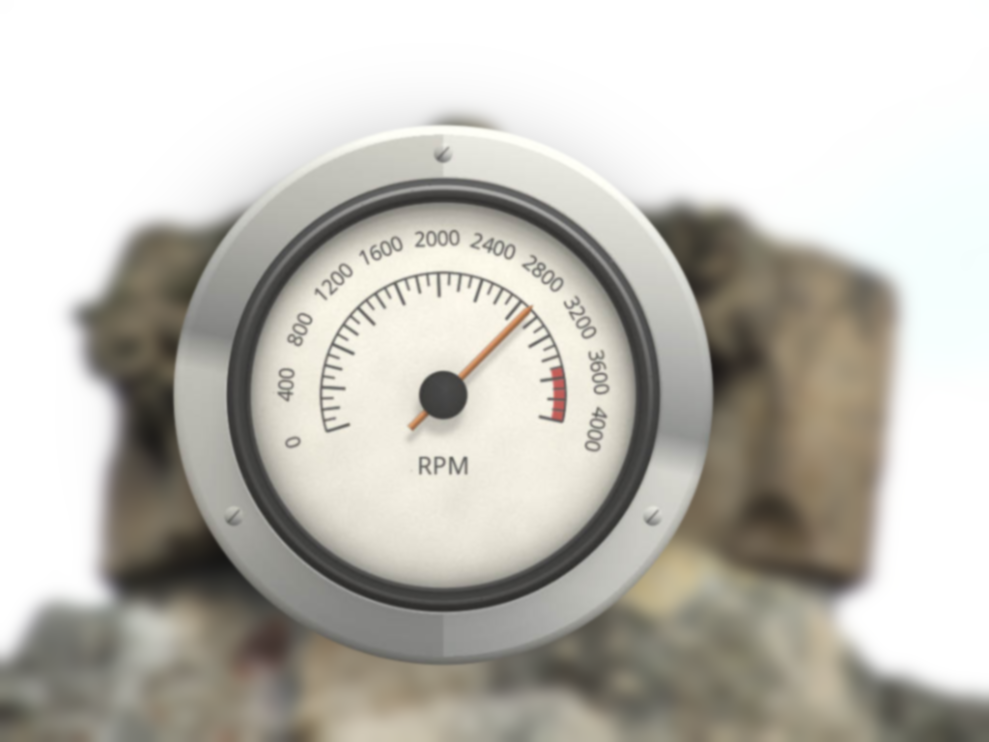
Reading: value=2900 unit=rpm
